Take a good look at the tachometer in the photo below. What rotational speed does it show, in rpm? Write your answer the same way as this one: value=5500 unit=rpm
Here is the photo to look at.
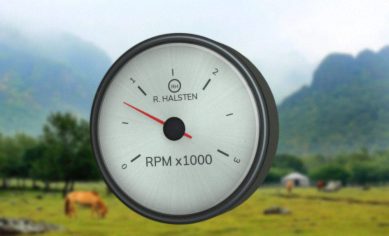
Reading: value=750 unit=rpm
